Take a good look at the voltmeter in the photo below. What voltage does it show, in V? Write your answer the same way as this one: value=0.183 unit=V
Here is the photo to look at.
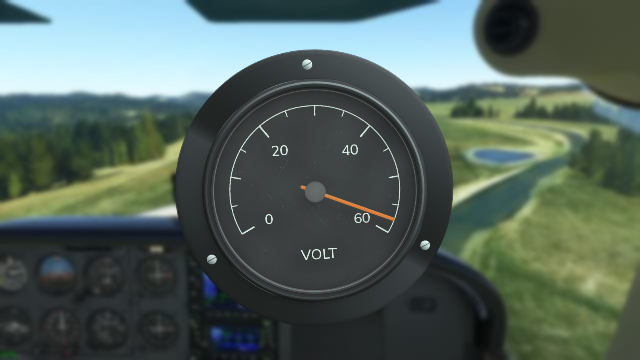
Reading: value=57.5 unit=V
